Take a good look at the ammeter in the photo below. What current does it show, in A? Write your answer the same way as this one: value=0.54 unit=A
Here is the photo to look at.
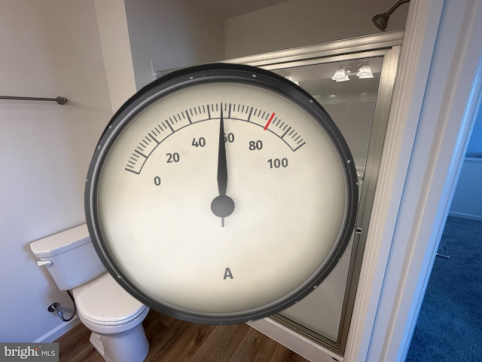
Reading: value=56 unit=A
